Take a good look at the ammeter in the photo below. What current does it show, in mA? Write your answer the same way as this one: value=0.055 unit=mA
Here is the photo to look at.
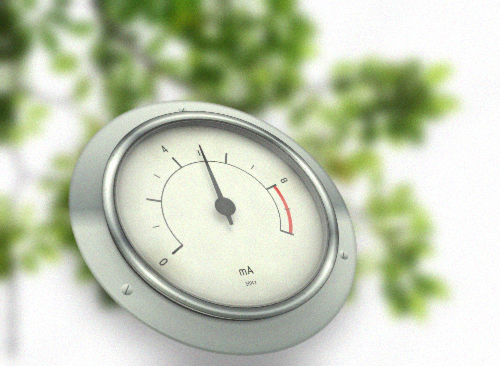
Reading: value=5 unit=mA
